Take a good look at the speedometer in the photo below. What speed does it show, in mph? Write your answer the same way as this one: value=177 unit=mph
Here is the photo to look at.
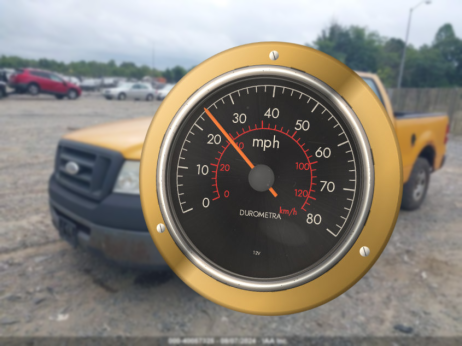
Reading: value=24 unit=mph
